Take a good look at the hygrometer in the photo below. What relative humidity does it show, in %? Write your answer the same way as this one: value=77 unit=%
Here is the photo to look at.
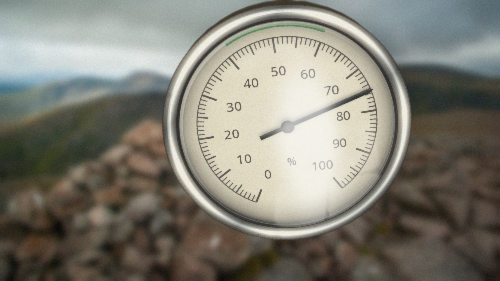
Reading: value=75 unit=%
